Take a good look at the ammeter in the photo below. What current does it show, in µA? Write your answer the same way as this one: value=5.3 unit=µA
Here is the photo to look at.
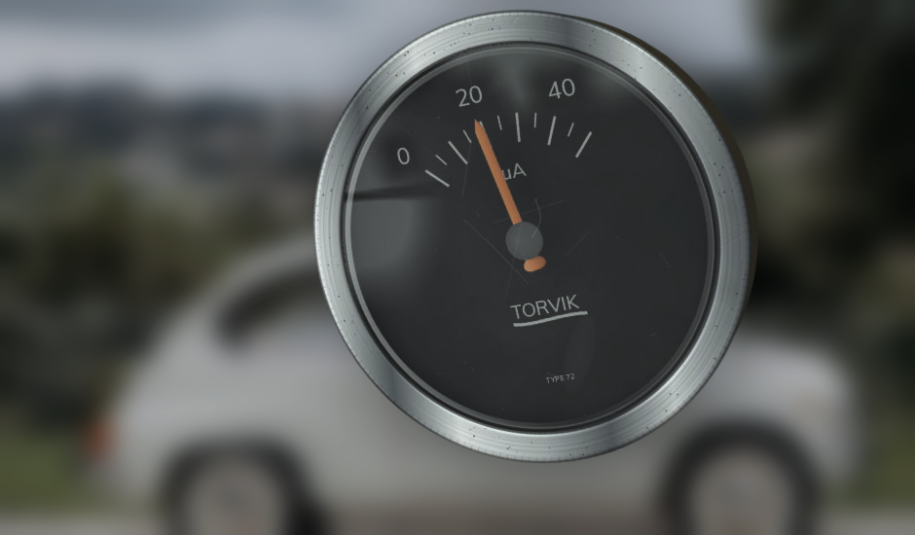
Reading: value=20 unit=µA
